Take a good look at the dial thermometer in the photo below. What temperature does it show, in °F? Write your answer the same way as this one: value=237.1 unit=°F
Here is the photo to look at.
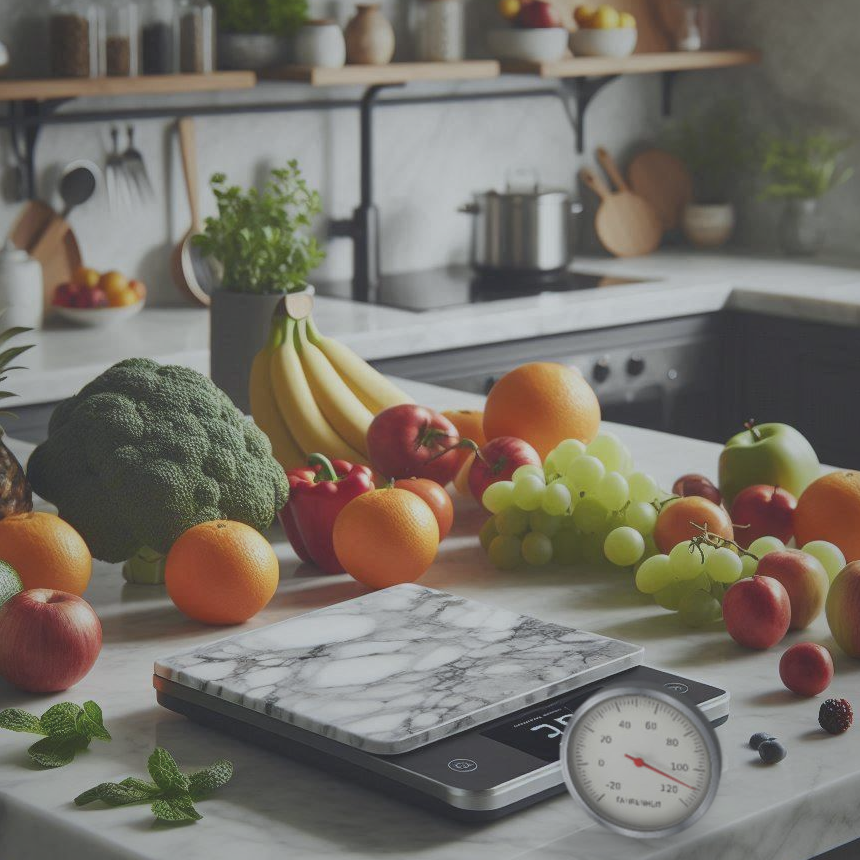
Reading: value=110 unit=°F
